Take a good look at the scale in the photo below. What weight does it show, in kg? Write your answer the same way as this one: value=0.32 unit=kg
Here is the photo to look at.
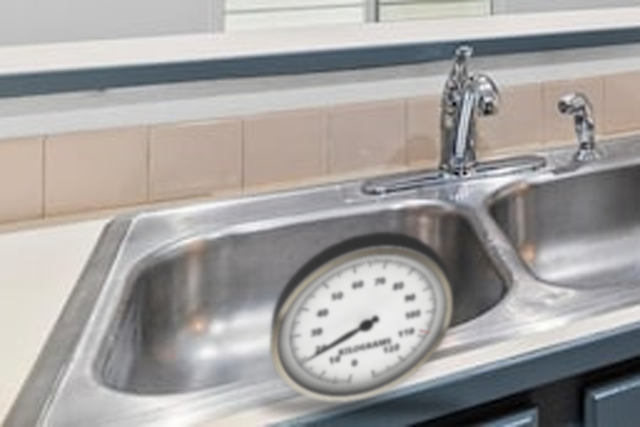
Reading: value=20 unit=kg
